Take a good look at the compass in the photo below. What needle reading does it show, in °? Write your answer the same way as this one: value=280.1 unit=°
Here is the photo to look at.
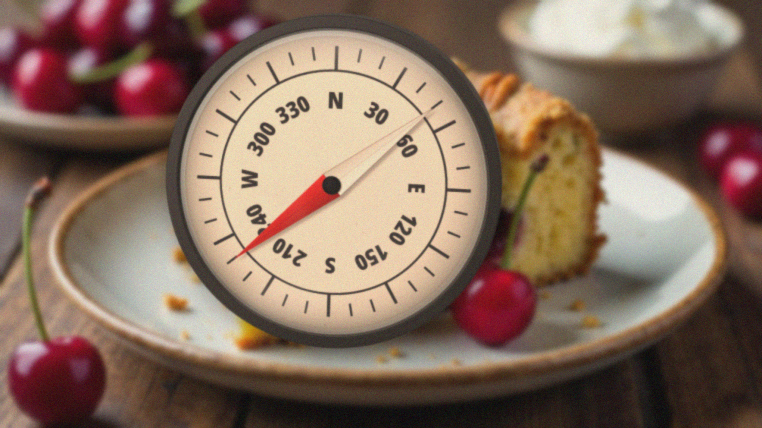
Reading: value=230 unit=°
